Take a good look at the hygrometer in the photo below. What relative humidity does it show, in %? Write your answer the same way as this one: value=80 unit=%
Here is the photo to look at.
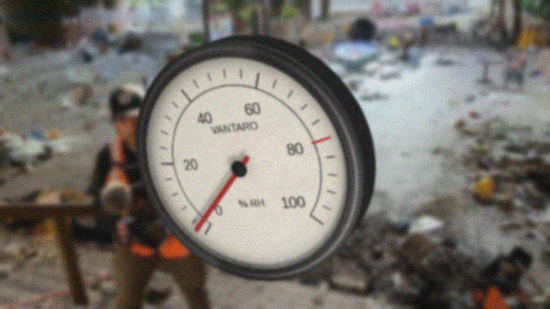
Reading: value=2 unit=%
